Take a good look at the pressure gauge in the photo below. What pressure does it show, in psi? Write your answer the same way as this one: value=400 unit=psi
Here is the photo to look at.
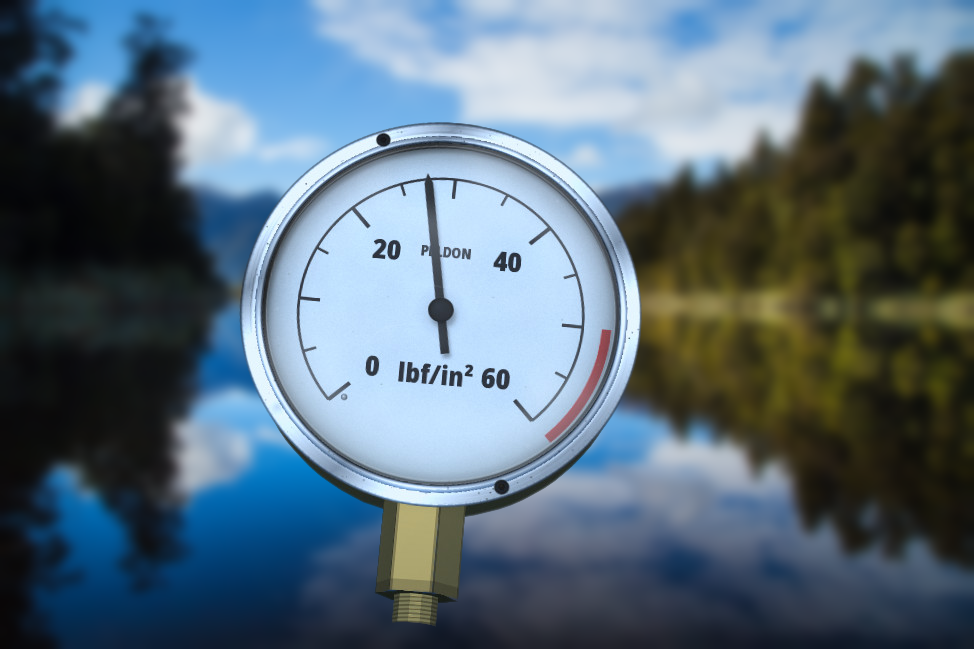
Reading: value=27.5 unit=psi
